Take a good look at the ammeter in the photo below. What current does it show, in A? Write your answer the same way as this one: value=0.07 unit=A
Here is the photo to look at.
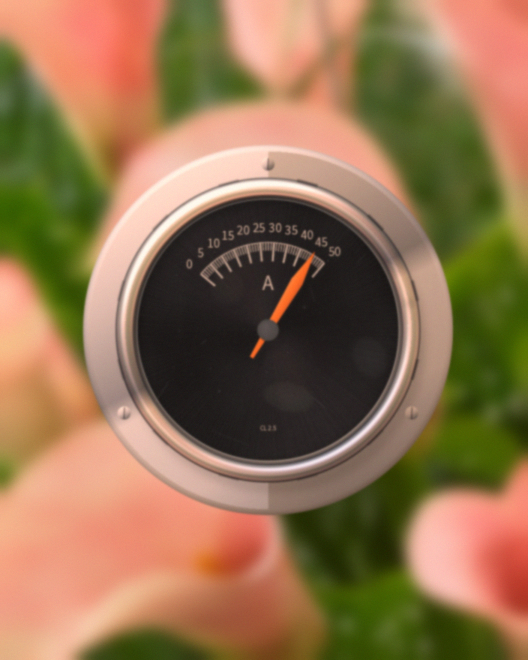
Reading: value=45 unit=A
